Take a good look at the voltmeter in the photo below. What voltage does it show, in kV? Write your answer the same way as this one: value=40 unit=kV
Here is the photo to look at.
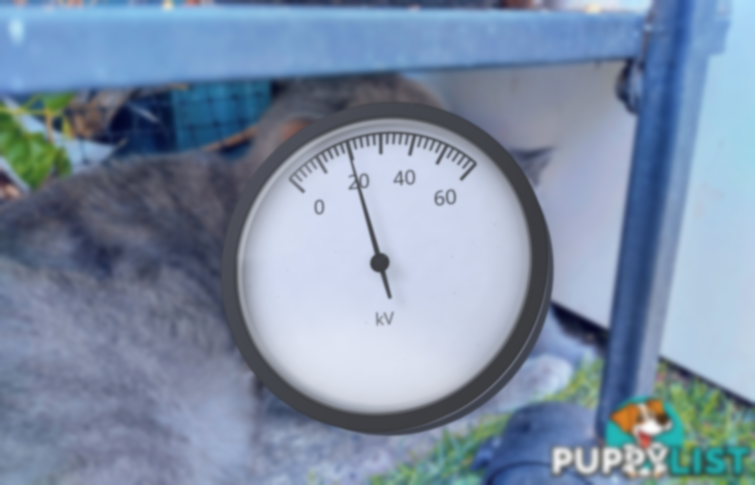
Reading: value=20 unit=kV
